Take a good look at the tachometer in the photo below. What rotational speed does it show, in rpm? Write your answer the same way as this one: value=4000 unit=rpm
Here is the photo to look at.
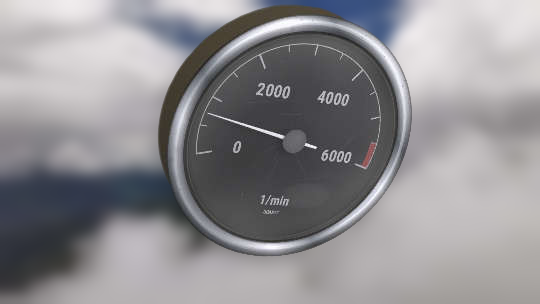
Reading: value=750 unit=rpm
